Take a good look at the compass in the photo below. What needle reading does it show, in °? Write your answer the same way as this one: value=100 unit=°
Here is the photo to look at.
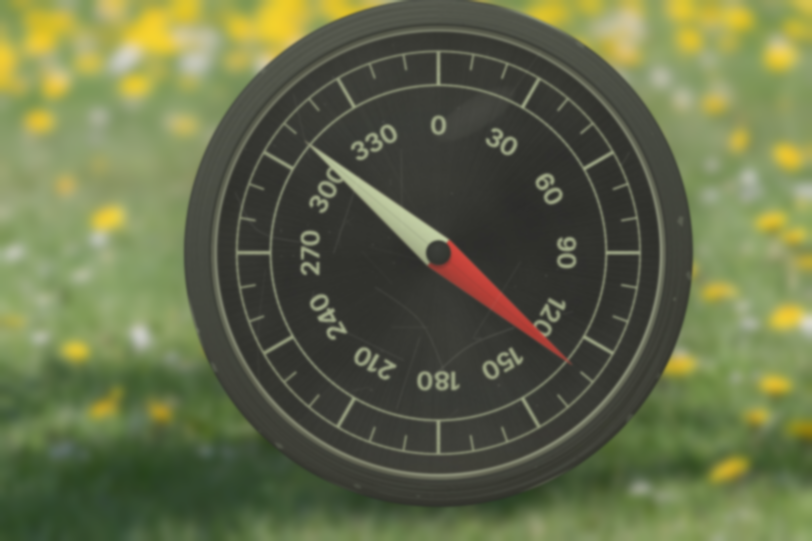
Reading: value=130 unit=°
